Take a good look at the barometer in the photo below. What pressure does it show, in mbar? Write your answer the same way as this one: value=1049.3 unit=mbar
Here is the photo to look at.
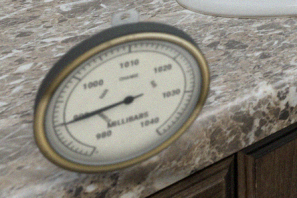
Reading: value=990 unit=mbar
